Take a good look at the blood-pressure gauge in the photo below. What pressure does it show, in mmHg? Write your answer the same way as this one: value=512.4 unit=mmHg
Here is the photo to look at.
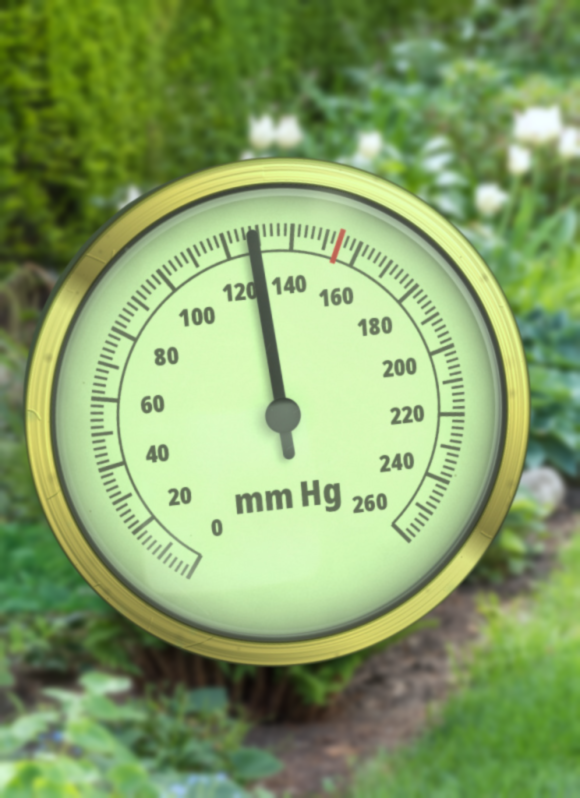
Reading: value=128 unit=mmHg
